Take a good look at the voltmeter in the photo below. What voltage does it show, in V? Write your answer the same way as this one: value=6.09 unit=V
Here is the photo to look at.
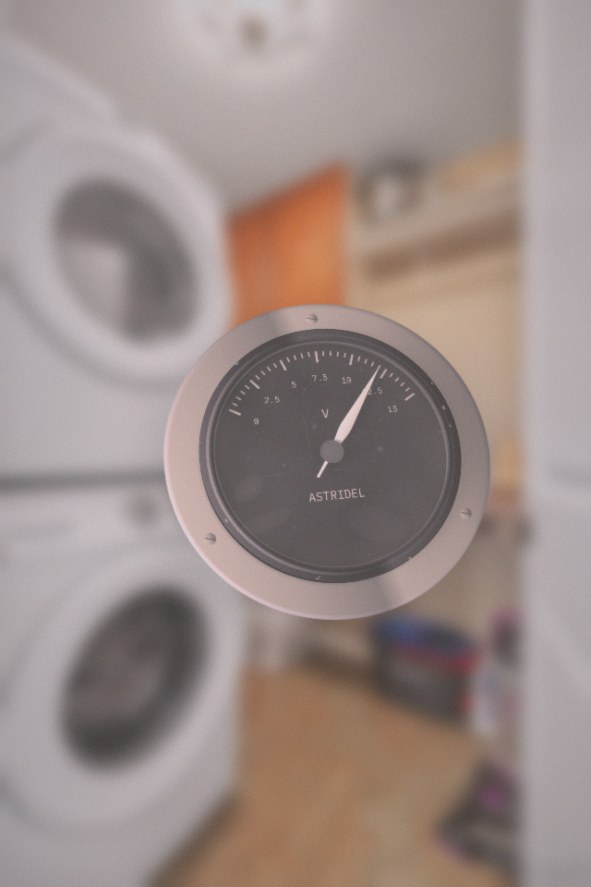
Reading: value=12 unit=V
